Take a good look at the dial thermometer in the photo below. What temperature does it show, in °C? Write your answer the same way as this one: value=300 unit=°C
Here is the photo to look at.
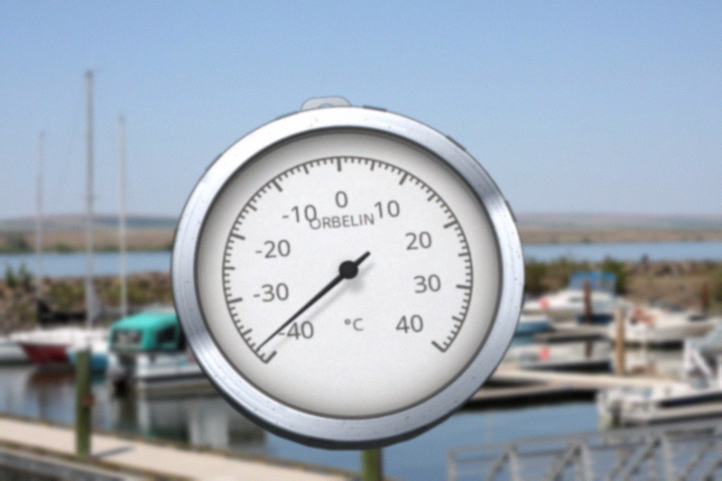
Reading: value=-38 unit=°C
